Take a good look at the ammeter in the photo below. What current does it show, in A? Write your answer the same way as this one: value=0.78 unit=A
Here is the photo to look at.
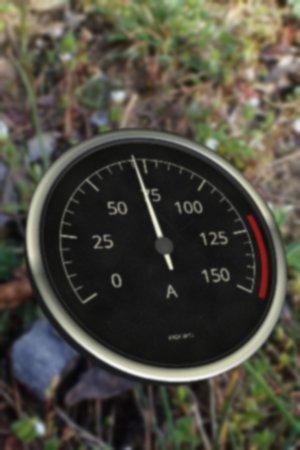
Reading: value=70 unit=A
